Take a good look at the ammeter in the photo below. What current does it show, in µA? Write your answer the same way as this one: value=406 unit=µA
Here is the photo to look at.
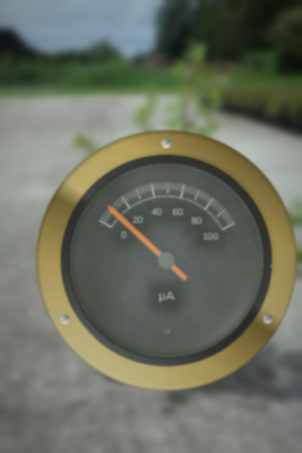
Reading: value=10 unit=µA
